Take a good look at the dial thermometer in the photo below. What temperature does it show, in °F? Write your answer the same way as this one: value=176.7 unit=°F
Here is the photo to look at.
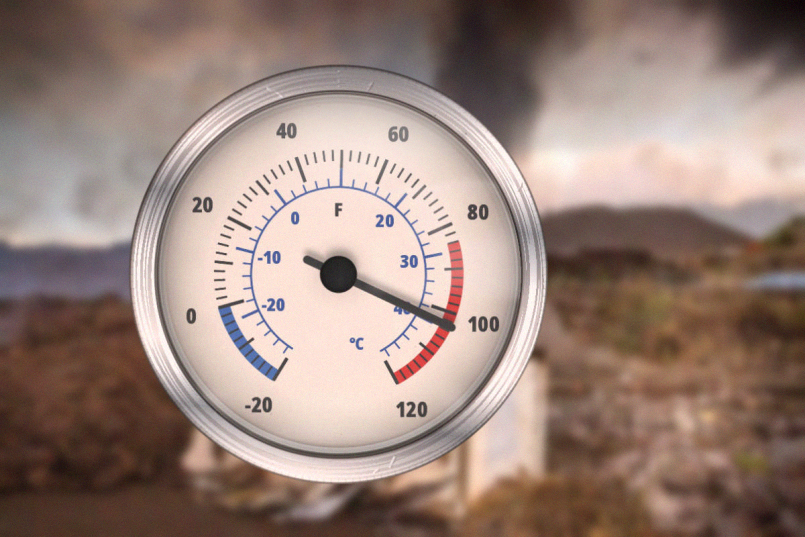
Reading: value=103 unit=°F
